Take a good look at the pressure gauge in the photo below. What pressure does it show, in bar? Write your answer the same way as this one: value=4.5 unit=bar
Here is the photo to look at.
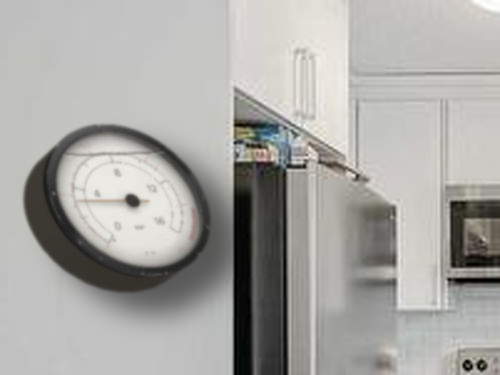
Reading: value=3 unit=bar
